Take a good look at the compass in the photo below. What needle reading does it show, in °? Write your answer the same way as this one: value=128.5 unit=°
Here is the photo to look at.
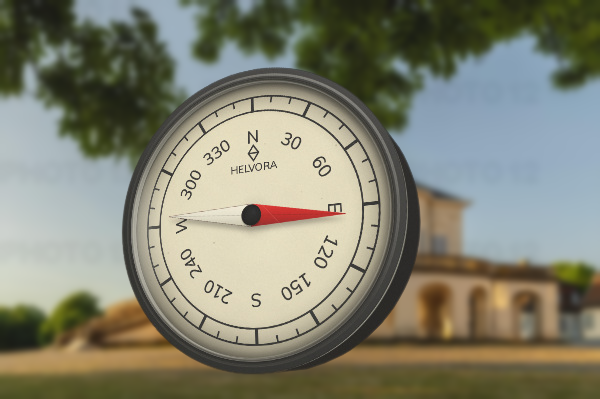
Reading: value=95 unit=°
